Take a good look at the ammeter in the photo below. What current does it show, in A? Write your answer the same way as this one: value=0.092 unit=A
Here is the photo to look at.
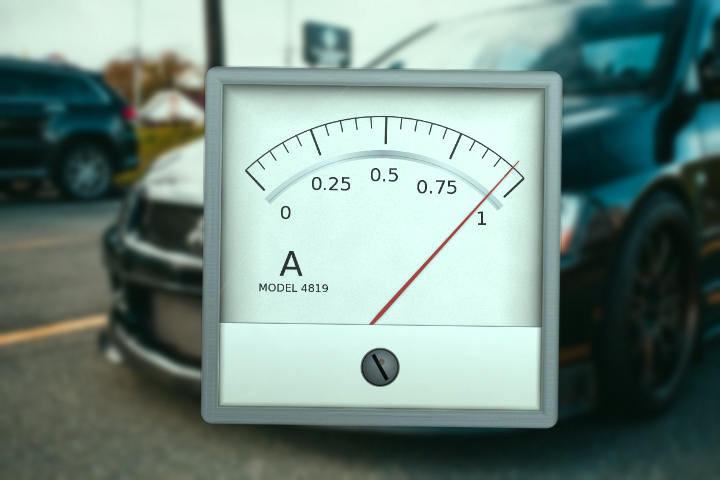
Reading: value=0.95 unit=A
